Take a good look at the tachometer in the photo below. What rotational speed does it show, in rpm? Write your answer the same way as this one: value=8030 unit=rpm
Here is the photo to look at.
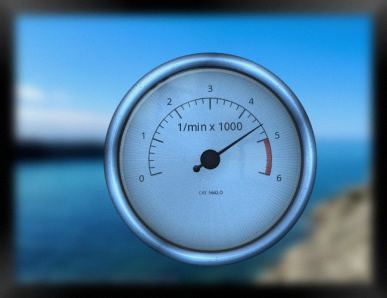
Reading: value=4600 unit=rpm
